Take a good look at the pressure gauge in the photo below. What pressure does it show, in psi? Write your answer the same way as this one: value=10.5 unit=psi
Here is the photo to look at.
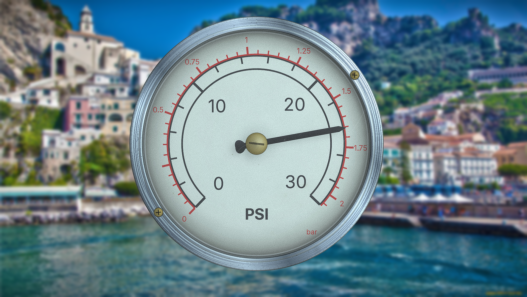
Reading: value=24 unit=psi
